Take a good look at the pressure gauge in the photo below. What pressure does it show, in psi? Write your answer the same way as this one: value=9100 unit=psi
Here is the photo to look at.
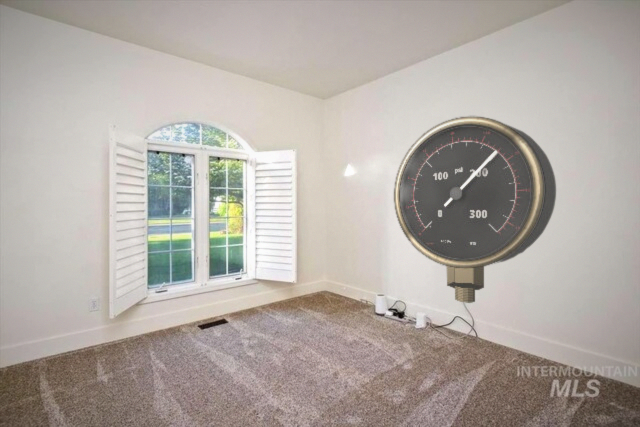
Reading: value=200 unit=psi
